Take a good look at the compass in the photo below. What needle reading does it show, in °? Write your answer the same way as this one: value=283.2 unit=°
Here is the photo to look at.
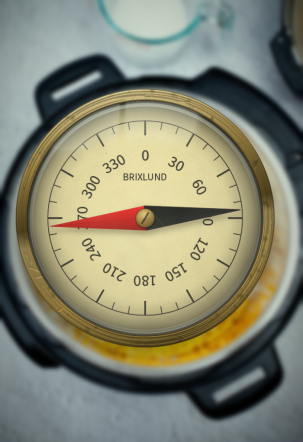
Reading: value=265 unit=°
